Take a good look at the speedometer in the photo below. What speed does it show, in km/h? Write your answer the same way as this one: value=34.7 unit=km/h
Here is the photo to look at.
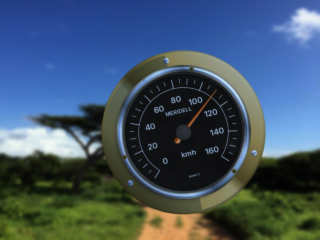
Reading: value=110 unit=km/h
